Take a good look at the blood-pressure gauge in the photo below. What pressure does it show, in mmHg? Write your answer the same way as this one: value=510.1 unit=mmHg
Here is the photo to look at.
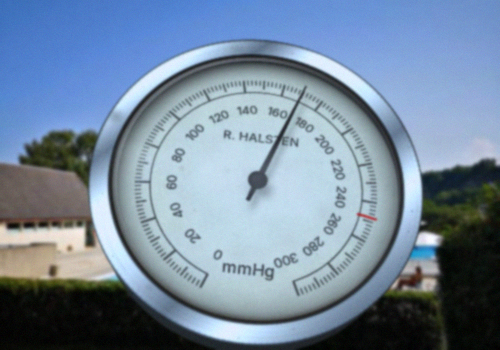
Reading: value=170 unit=mmHg
